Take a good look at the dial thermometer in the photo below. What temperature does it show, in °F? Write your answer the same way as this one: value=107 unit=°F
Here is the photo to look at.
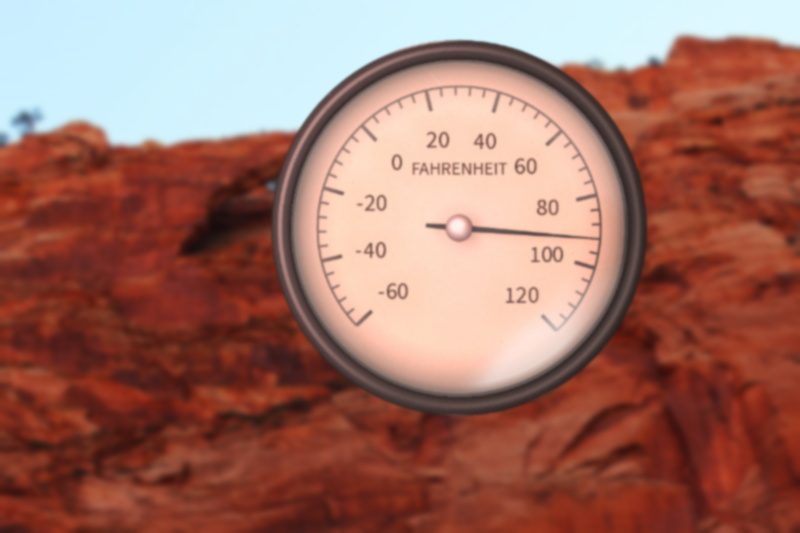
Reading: value=92 unit=°F
